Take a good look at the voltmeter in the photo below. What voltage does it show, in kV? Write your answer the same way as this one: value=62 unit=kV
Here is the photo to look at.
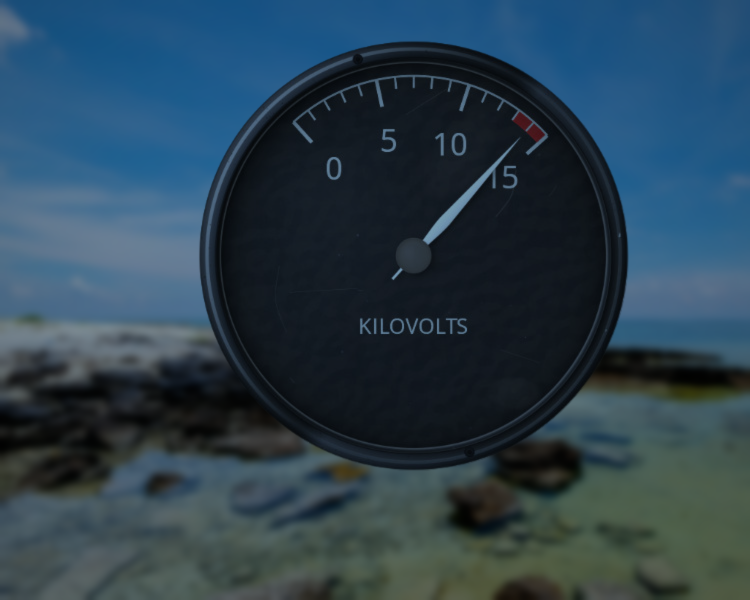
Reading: value=14 unit=kV
